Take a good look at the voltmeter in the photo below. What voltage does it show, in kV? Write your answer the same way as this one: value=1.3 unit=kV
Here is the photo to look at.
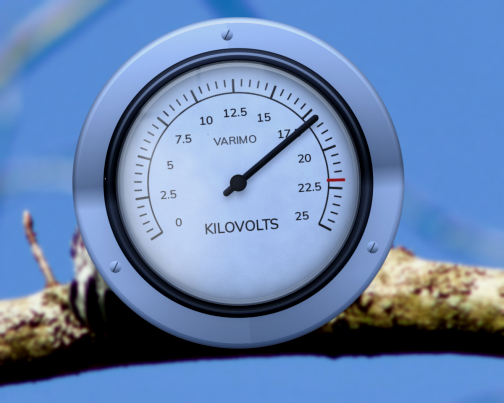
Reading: value=18 unit=kV
